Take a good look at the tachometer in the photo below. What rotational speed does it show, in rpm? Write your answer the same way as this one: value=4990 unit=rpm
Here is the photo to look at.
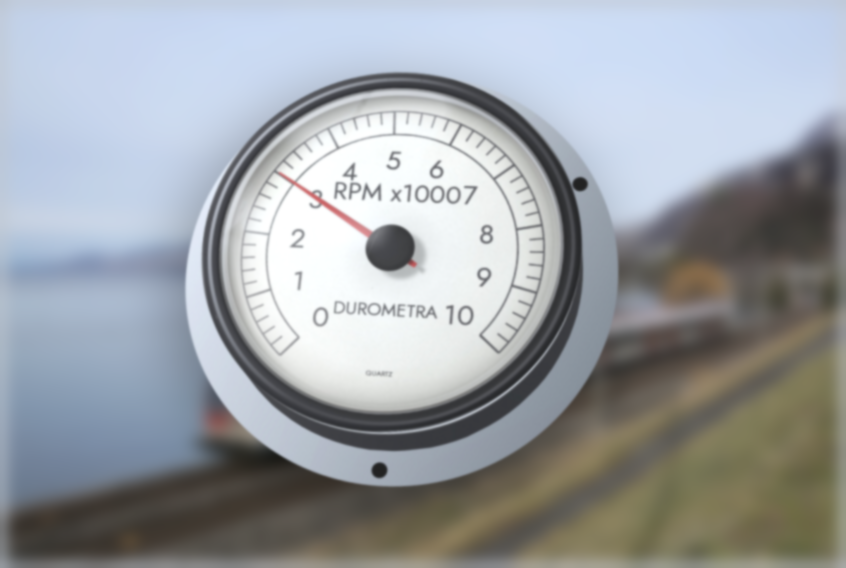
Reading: value=3000 unit=rpm
